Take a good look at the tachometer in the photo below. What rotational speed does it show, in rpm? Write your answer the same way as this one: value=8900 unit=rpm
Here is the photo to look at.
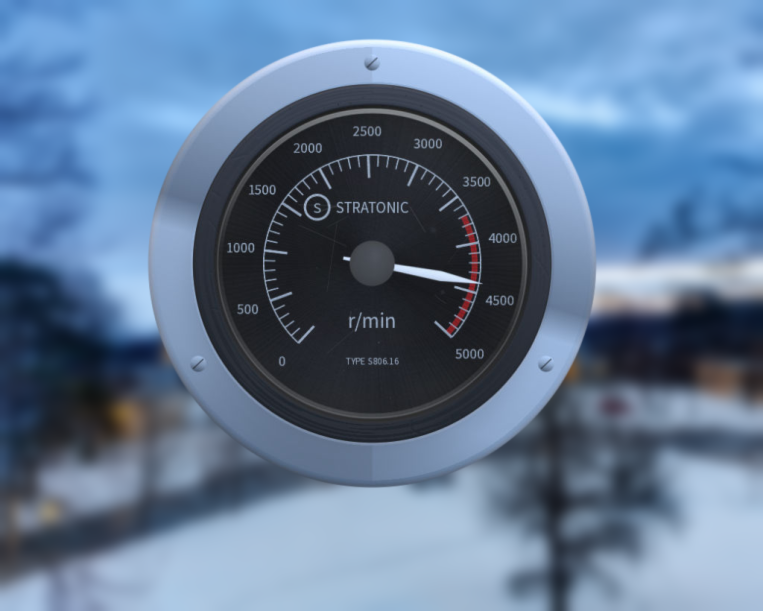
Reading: value=4400 unit=rpm
